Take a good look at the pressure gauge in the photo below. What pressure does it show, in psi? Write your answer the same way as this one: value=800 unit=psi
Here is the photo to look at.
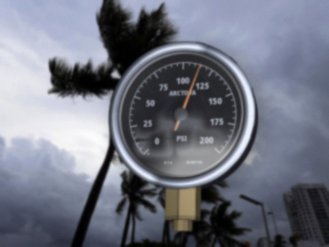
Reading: value=115 unit=psi
